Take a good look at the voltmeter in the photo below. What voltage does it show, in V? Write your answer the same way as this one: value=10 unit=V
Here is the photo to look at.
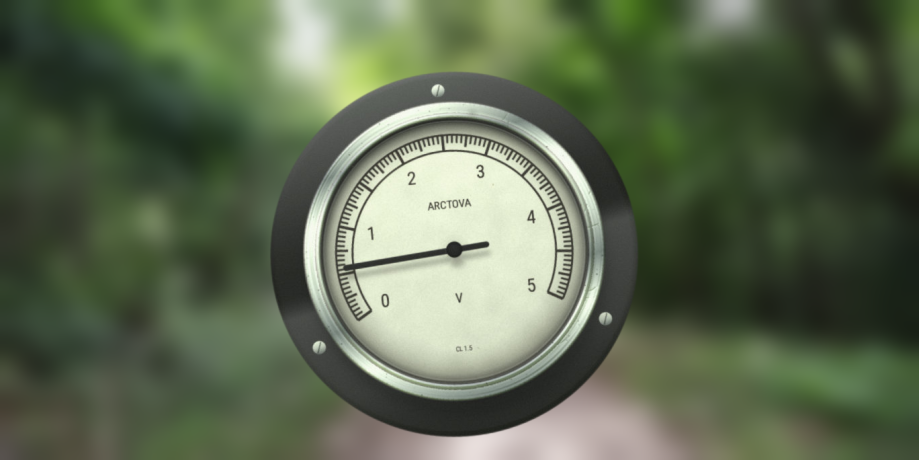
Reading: value=0.55 unit=V
